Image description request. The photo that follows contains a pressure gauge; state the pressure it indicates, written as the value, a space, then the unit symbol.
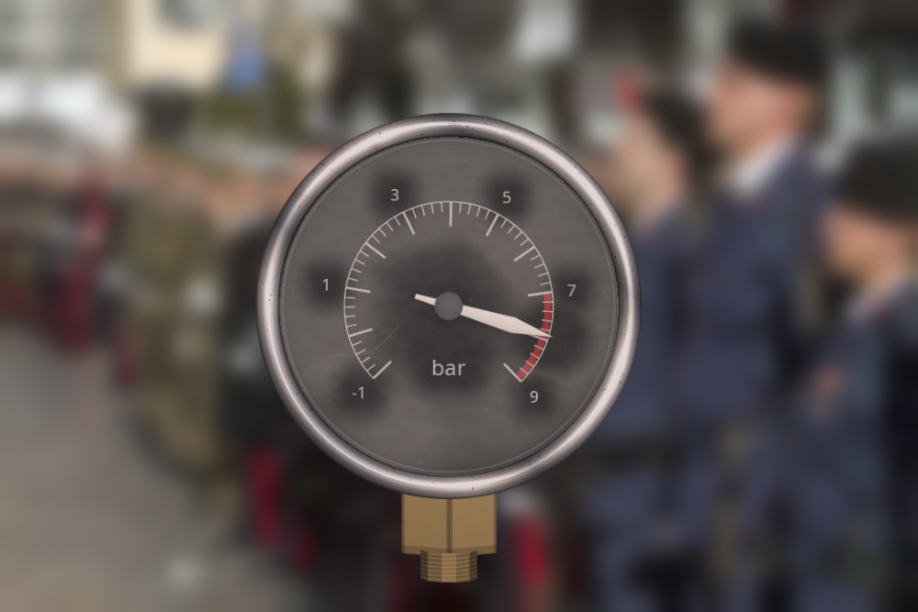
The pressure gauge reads 7.9 bar
